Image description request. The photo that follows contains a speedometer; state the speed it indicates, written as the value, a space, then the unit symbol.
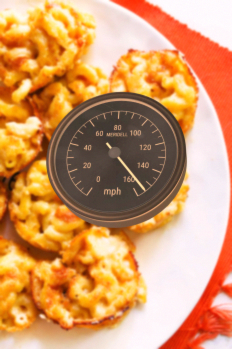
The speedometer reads 155 mph
